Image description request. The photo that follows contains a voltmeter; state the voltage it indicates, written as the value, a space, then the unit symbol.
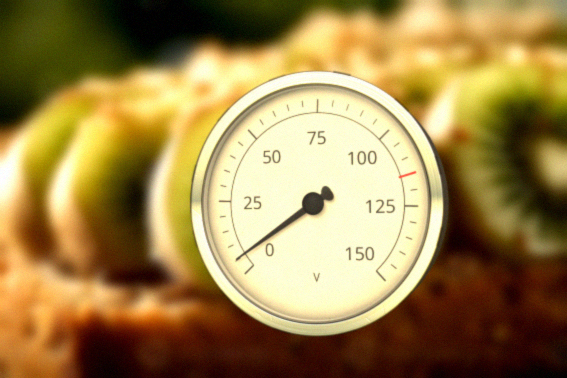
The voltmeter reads 5 V
